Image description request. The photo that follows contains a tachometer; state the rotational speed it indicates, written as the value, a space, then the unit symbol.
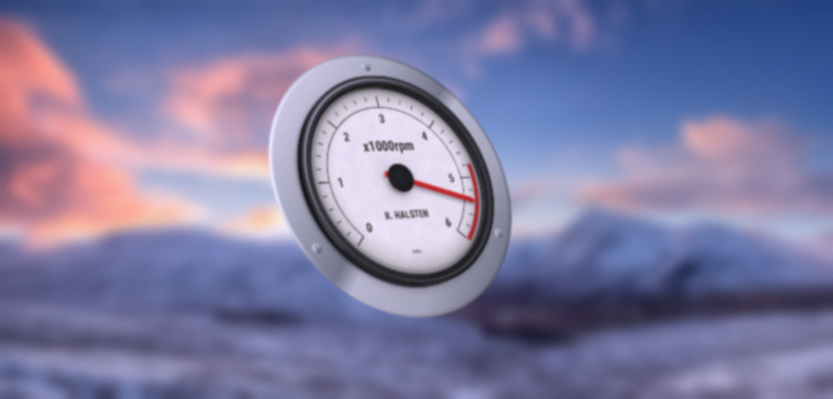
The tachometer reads 5400 rpm
